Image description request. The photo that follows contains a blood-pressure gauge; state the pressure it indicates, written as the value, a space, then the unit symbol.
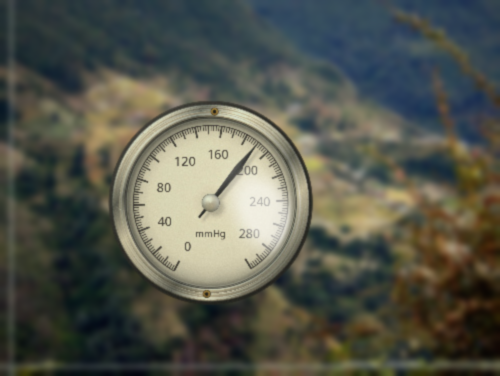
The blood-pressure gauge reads 190 mmHg
